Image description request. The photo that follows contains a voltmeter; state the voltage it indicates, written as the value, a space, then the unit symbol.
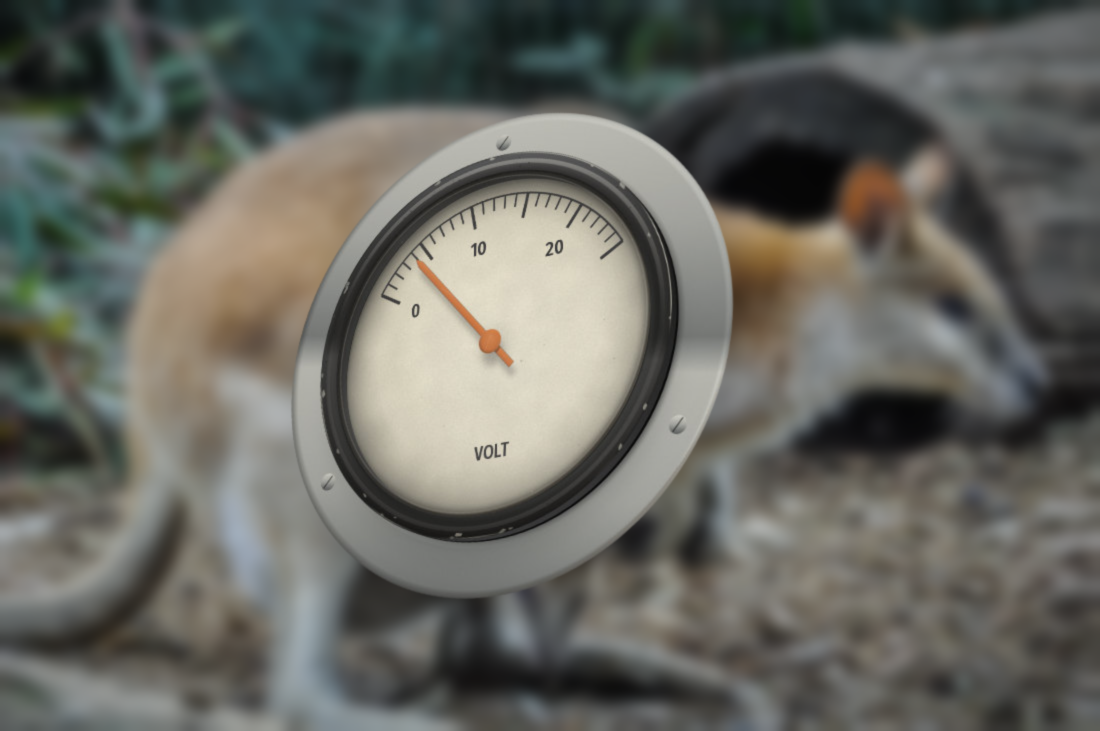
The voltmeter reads 4 V
